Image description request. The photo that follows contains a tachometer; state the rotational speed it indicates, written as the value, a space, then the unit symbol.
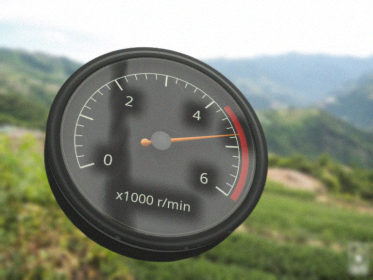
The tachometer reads 4800 rpm
